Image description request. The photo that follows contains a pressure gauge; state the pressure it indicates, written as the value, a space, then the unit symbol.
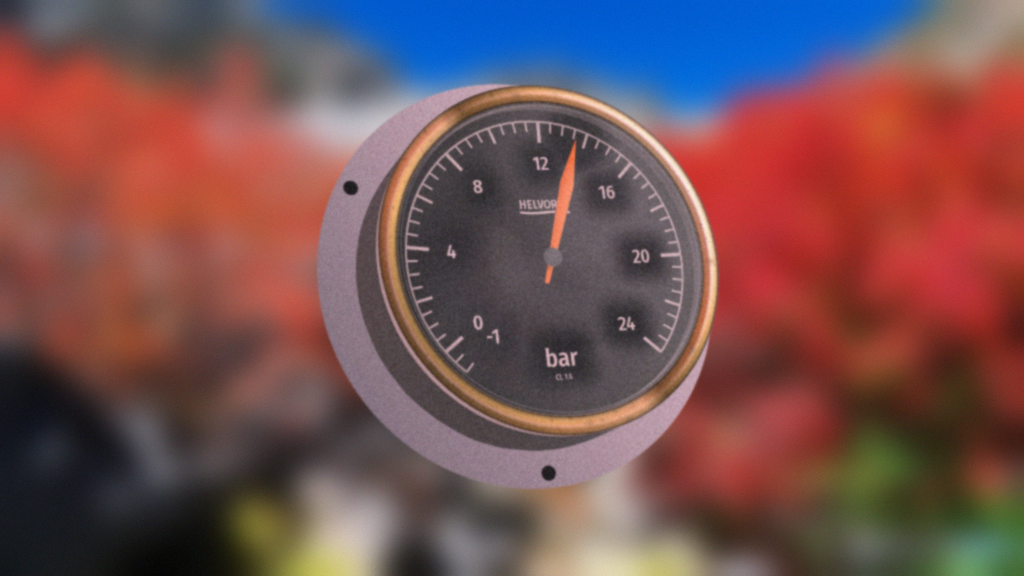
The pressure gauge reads 13.5 bar
